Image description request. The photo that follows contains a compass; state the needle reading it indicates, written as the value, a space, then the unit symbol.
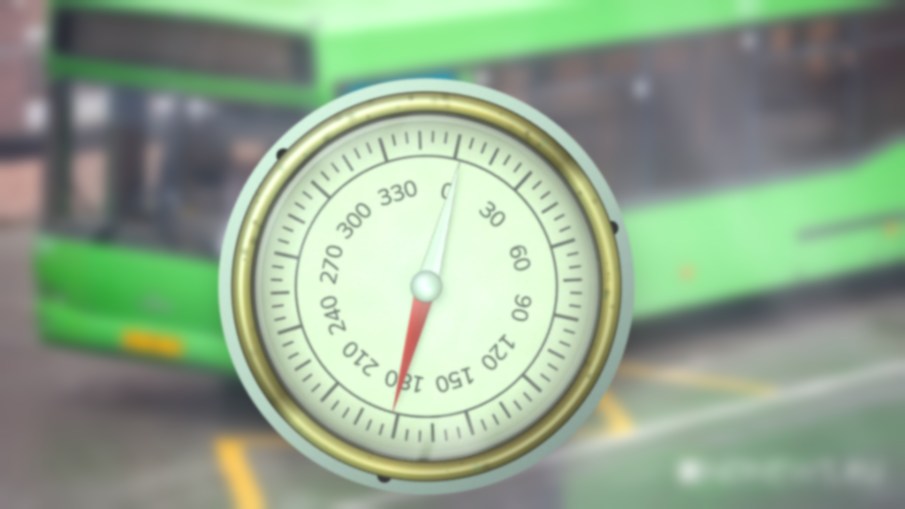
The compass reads 182.5 °
